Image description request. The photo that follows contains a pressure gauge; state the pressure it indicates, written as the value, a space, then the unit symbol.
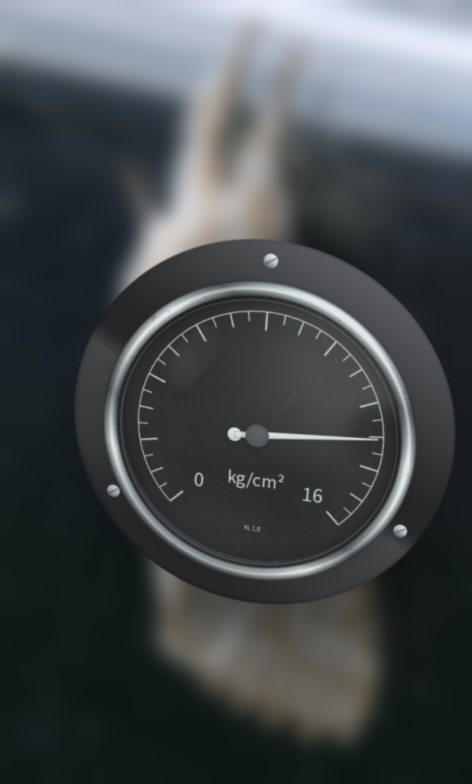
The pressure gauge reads 13 kg/cm²
